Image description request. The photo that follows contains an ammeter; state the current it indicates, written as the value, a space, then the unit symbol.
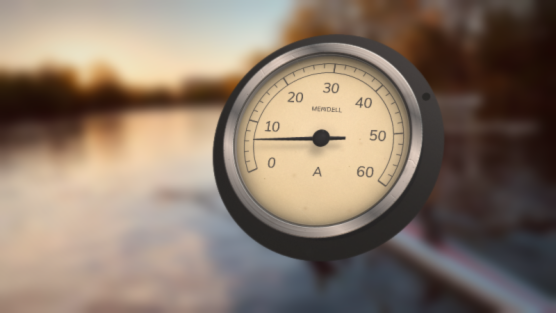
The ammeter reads 6 A
